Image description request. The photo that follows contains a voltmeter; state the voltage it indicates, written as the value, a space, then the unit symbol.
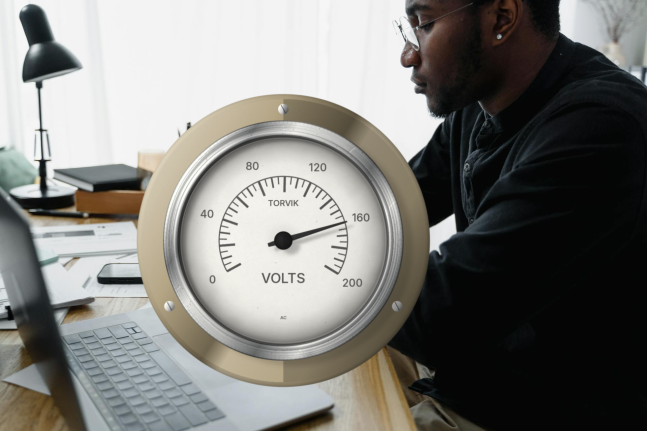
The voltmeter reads 160 V
